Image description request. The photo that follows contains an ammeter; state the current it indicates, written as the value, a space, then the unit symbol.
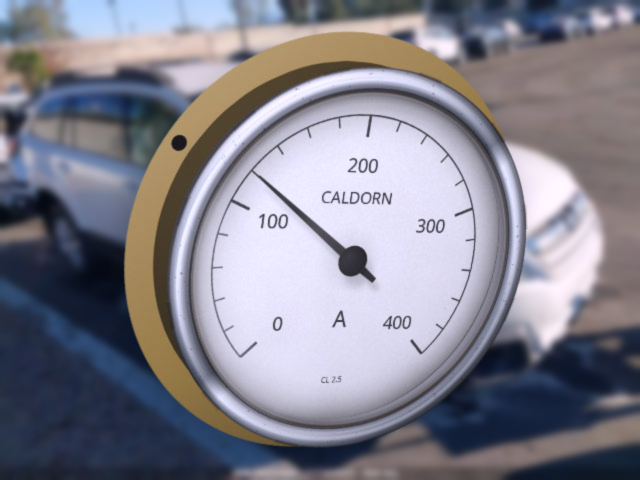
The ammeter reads 120 A
